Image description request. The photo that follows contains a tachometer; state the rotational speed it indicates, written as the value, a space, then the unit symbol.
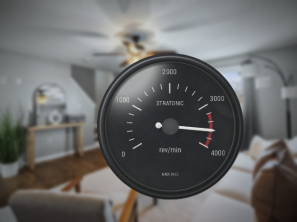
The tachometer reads 3600 rpm
